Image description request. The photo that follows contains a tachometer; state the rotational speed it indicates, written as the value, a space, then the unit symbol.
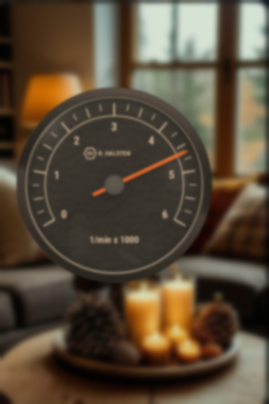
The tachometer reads 4625 rpm
